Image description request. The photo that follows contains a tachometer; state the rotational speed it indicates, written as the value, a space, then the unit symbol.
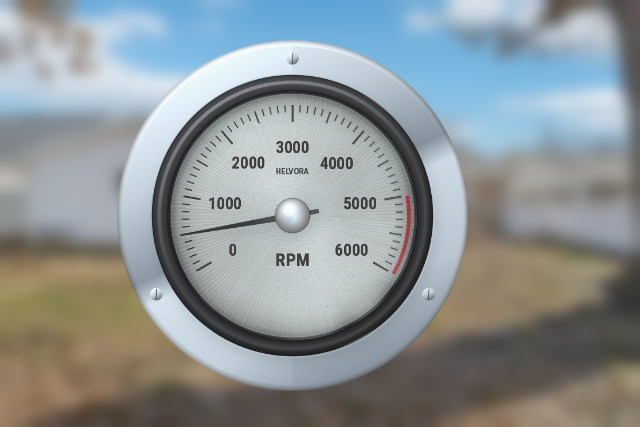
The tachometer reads 500 rpm
